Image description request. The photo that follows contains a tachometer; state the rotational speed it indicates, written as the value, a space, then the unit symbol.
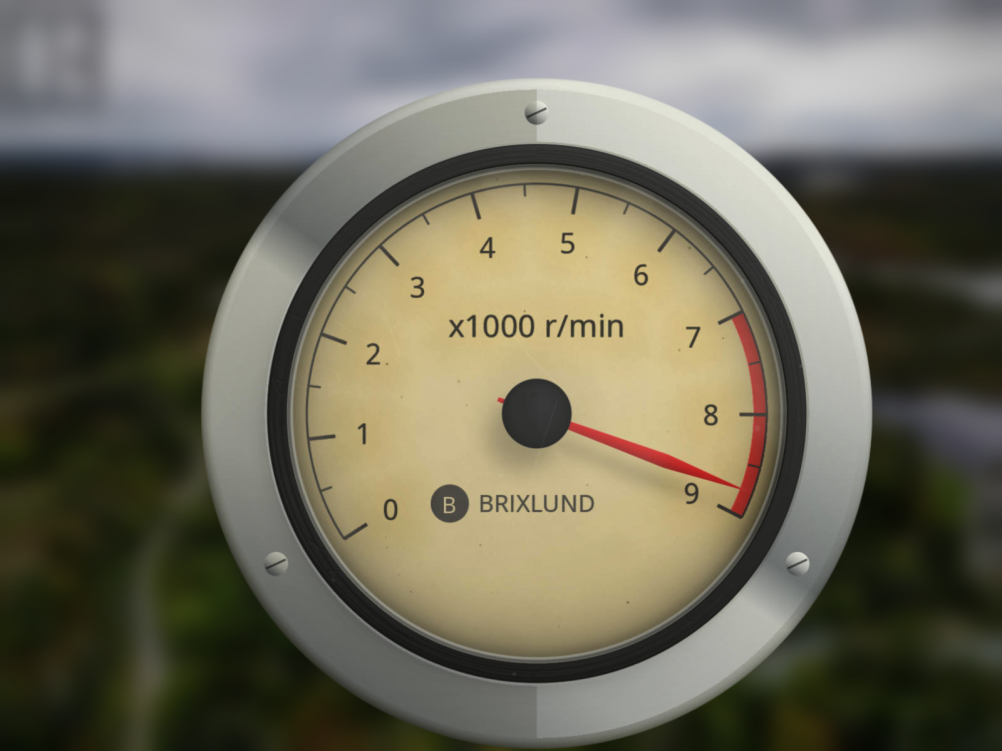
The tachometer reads 8750 rpm
